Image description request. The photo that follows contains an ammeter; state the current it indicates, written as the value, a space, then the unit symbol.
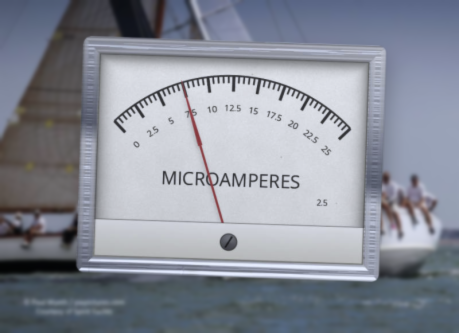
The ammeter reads 7.5 µA
